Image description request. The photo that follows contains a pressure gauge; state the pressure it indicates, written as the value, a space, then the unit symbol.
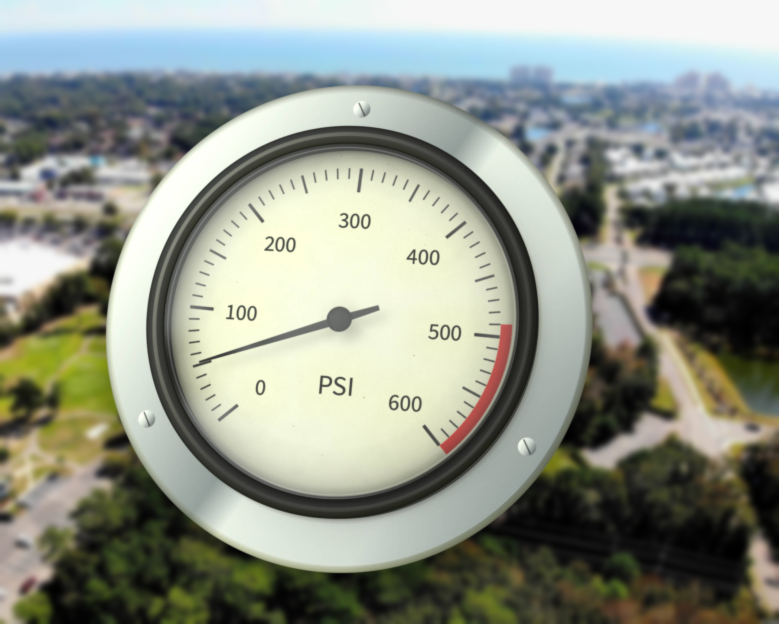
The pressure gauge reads 50 psi
